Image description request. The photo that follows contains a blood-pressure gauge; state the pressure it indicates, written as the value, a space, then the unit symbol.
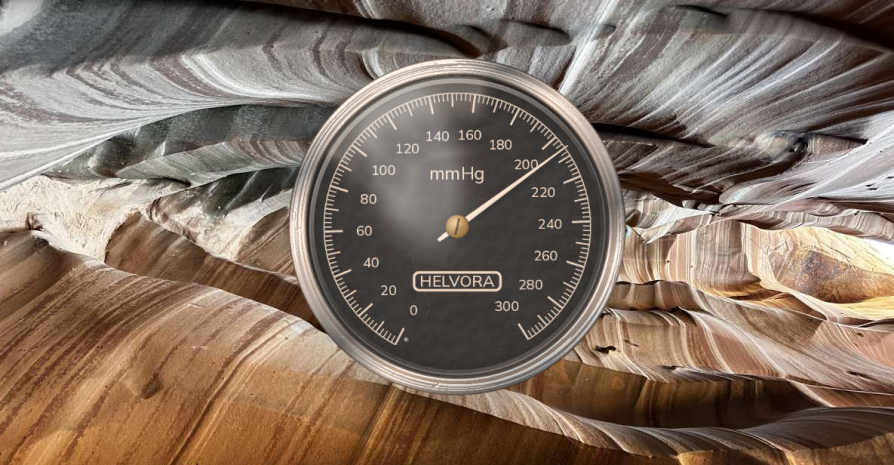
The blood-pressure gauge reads 206 mmHg
